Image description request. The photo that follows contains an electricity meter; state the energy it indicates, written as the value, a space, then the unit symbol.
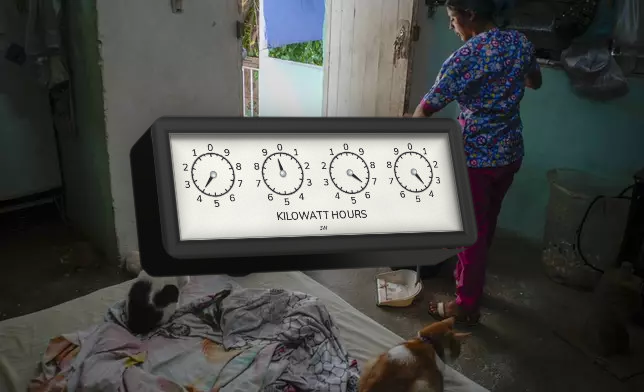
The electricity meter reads 3964 kWh
